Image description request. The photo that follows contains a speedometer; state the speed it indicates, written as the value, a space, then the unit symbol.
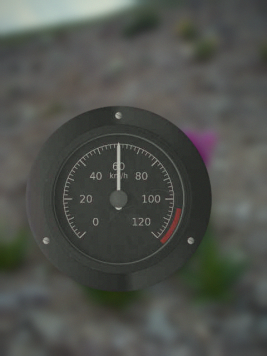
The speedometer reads 60 km/h
